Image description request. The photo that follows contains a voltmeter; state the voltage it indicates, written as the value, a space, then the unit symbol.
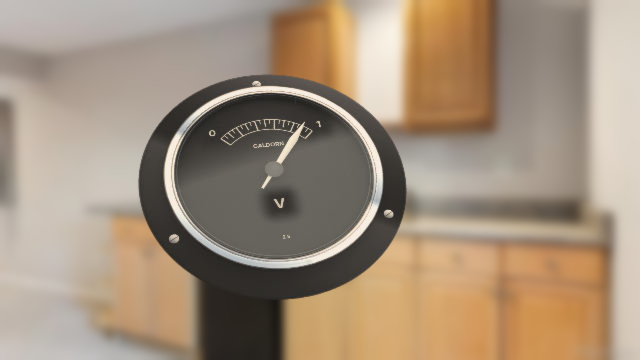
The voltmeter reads 0.9 V
